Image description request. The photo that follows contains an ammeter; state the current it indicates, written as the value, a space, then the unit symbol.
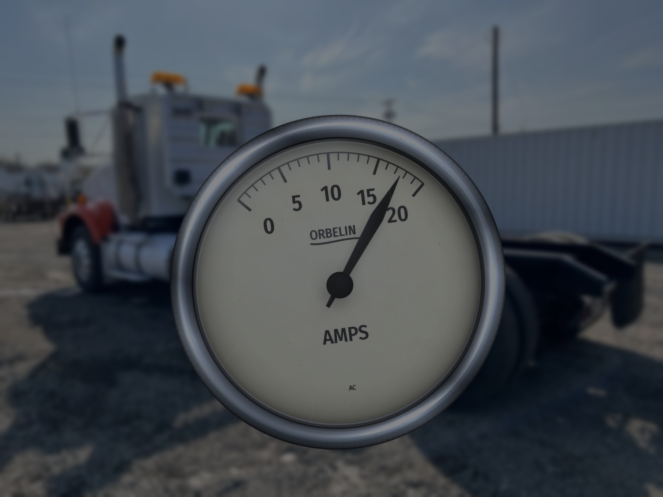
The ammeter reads 17.5 A
